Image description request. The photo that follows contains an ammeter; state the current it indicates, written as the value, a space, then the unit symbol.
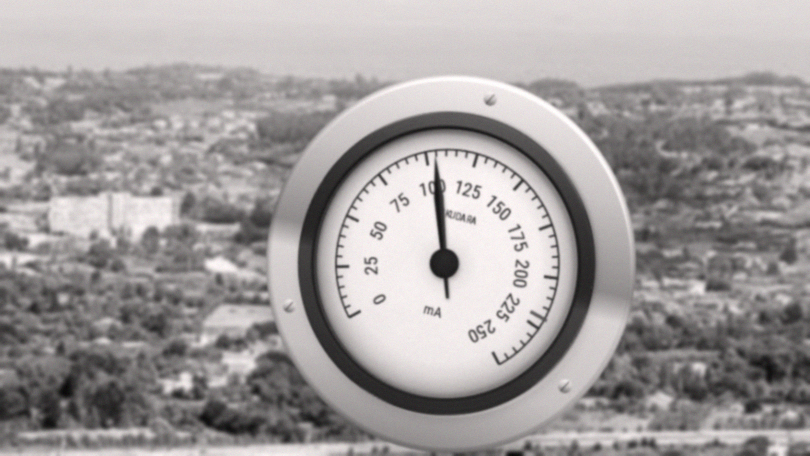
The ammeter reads 105 mA
